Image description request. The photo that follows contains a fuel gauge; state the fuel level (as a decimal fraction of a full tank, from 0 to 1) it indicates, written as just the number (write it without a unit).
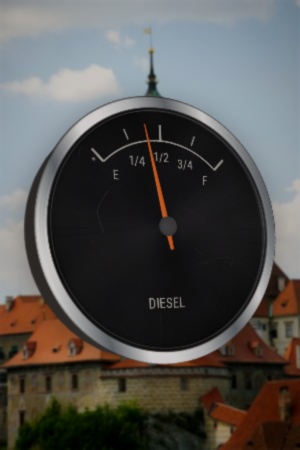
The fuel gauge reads 0.375
